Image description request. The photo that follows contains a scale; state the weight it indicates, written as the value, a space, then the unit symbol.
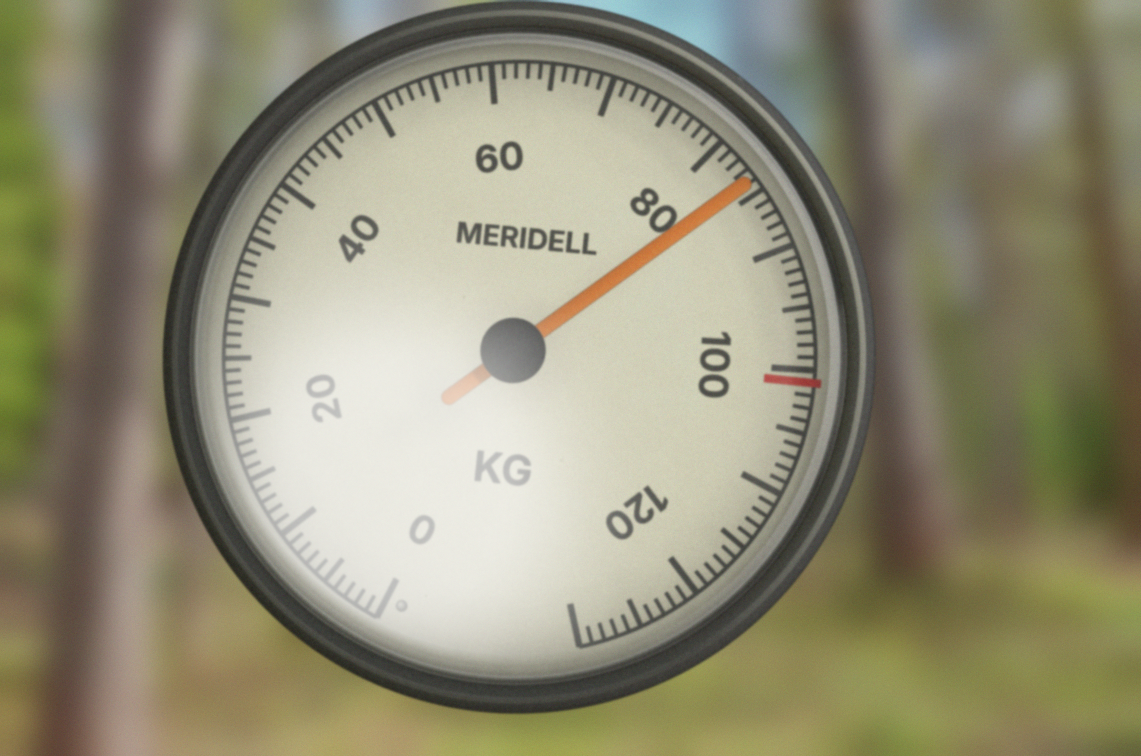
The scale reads 84 kg
